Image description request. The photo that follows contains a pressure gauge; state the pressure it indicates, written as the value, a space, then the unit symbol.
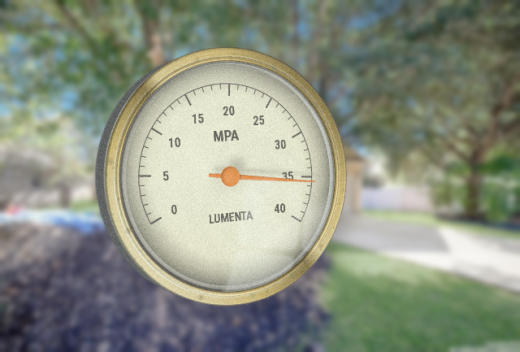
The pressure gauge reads 35.5 MPa
